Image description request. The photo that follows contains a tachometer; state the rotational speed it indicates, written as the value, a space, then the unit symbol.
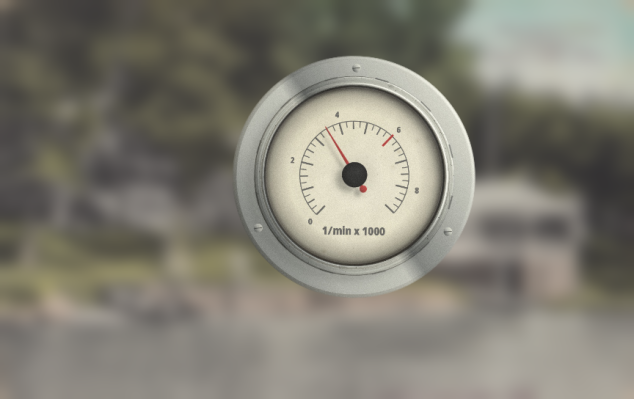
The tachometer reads 3500 rpm
